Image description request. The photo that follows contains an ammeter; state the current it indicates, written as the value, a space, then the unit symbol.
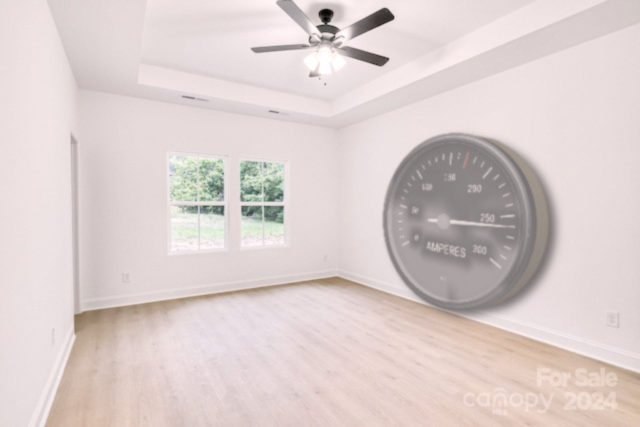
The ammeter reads 260 A
